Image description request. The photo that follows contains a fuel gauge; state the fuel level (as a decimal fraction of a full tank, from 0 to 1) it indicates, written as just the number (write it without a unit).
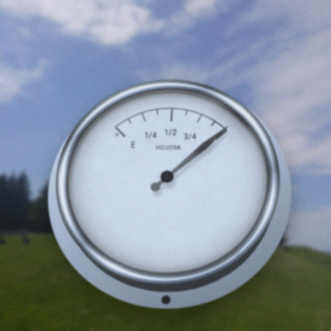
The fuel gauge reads 1
